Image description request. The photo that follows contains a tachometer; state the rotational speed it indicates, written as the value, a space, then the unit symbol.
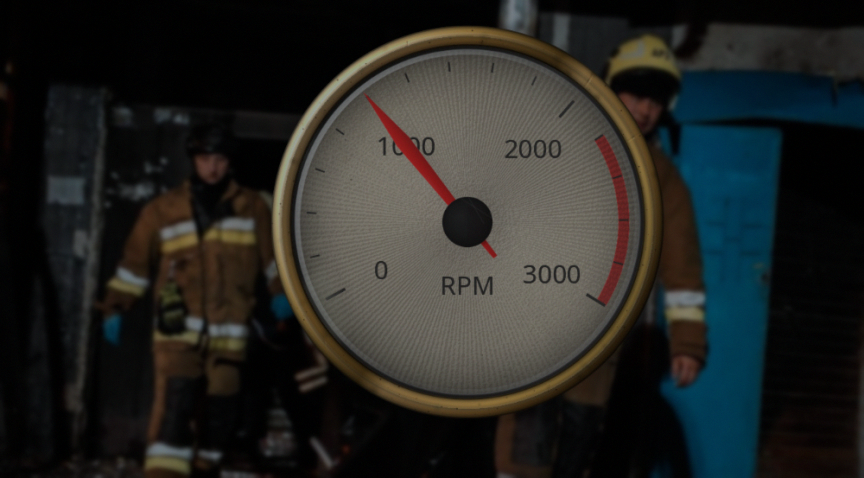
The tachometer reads 1000 rpm
